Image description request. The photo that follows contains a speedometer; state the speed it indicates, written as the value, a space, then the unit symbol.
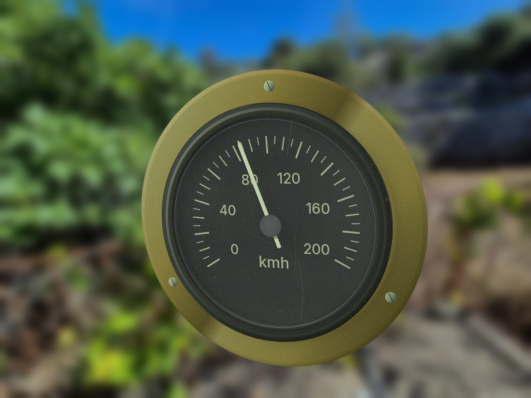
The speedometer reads 85 km/h
